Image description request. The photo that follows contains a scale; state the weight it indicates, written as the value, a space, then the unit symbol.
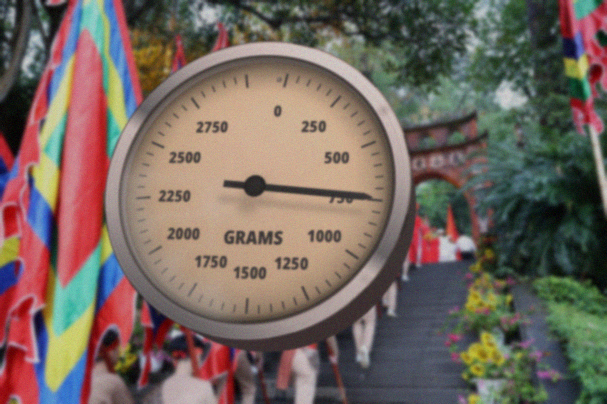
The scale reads 750 g
